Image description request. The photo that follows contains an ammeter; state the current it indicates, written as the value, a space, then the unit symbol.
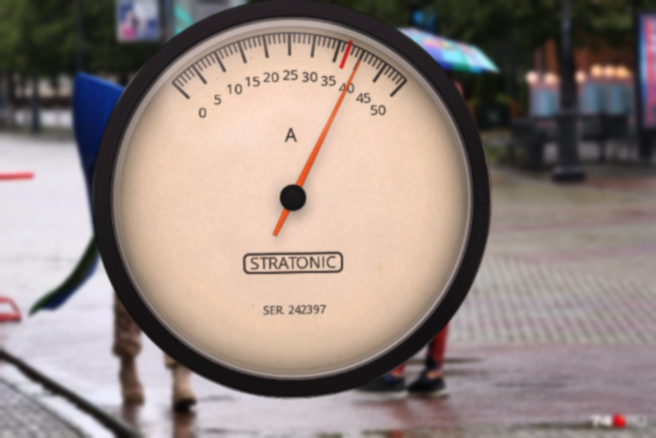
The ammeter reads 40 A
